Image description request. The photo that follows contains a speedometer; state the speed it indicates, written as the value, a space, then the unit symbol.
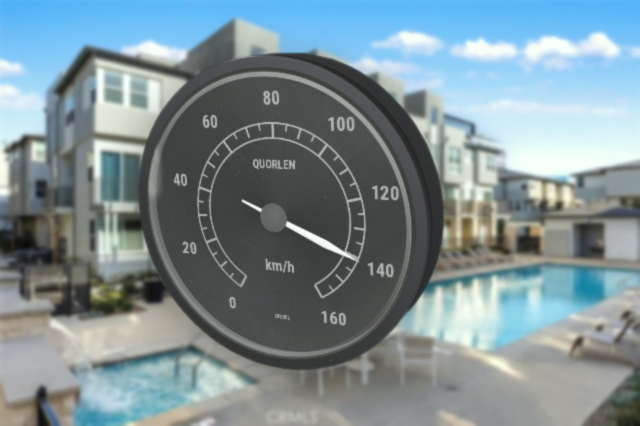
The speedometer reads 140 km/h
